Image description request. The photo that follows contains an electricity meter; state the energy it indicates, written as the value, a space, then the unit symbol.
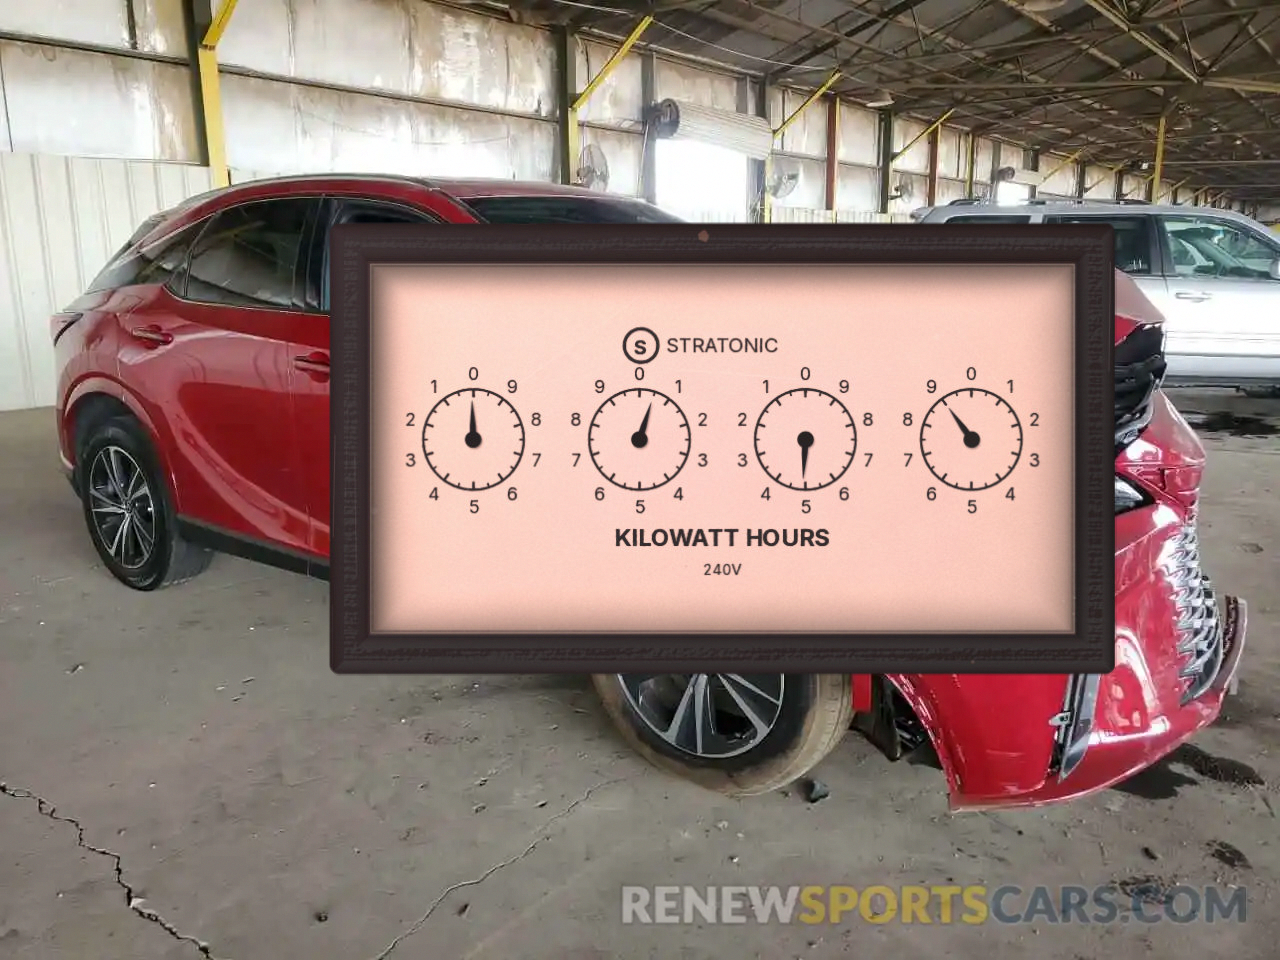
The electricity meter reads 49 kWh
